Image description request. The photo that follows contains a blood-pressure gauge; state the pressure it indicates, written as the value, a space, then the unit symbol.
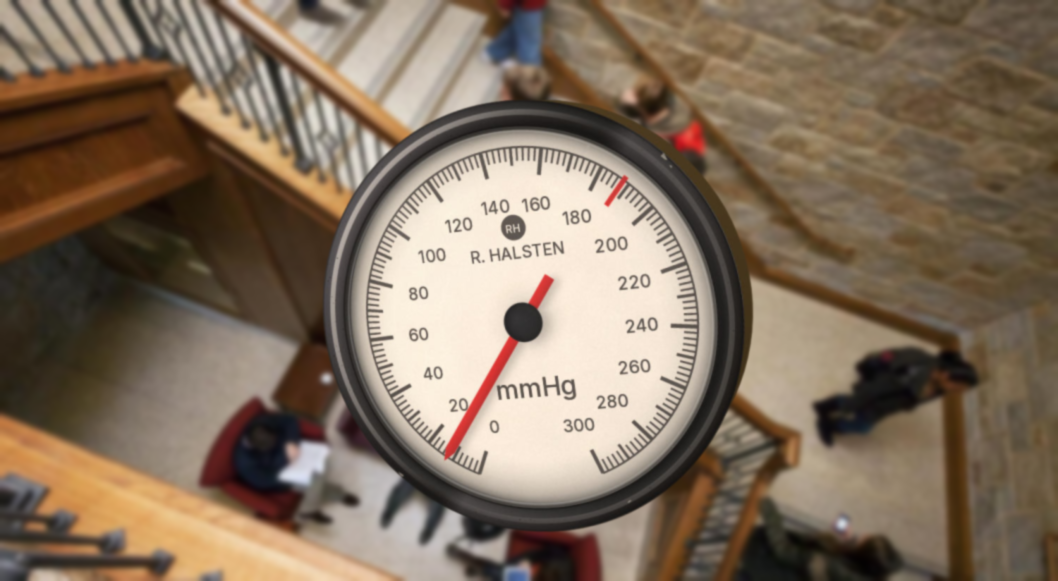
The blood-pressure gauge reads 12 mmHg
